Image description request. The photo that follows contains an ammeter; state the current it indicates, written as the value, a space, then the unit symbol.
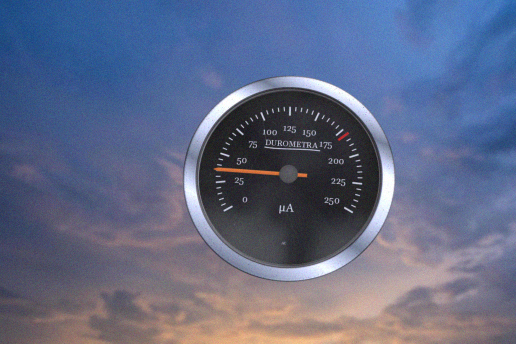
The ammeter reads 35 µA
